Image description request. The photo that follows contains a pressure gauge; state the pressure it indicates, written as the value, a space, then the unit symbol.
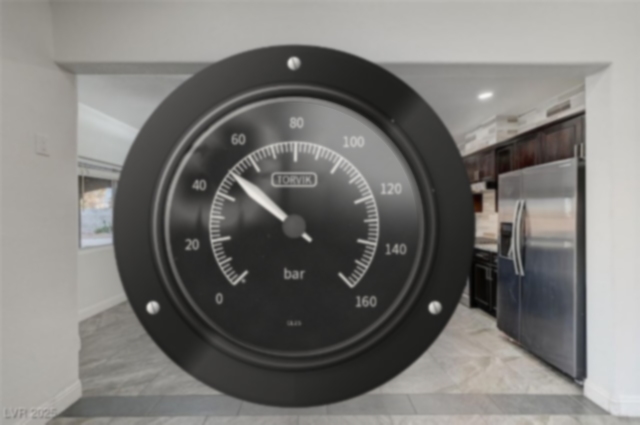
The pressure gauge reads 50 bar
